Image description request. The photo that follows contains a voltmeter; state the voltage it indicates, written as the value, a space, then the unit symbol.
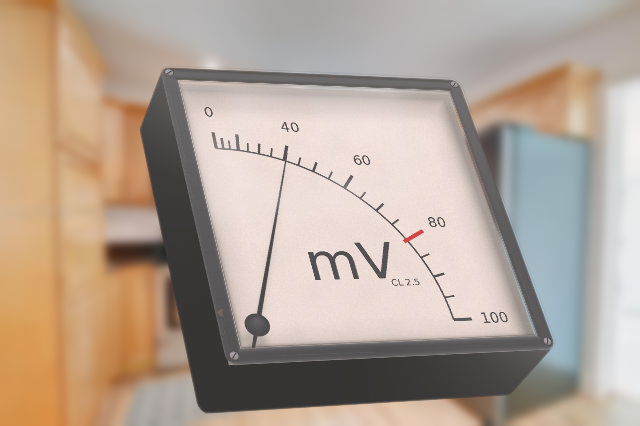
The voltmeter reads 40 mV
